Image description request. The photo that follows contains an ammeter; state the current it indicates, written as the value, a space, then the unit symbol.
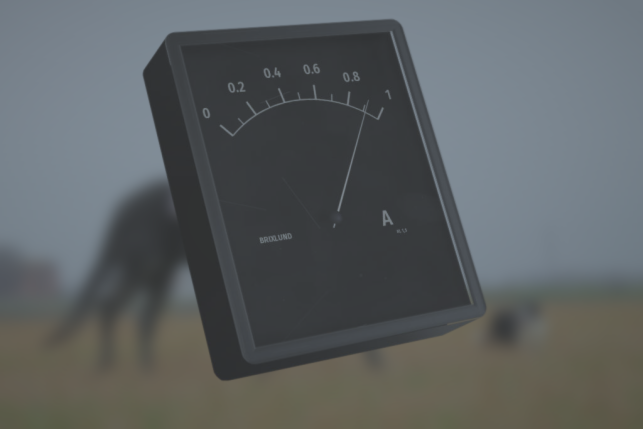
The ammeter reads 0.9 A
